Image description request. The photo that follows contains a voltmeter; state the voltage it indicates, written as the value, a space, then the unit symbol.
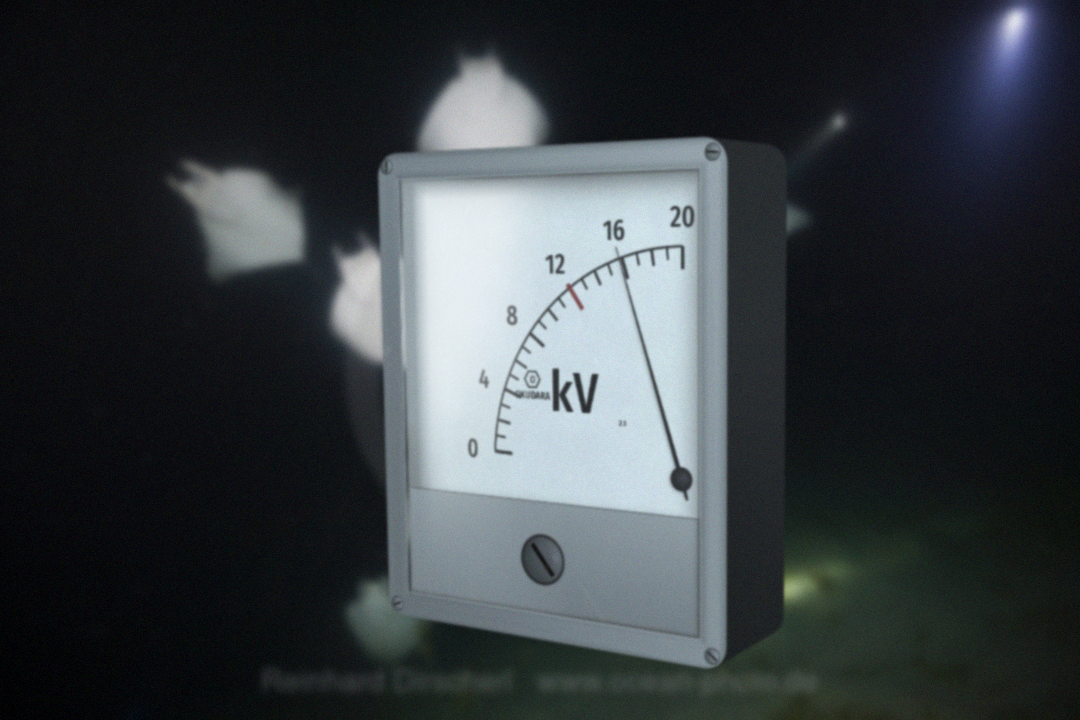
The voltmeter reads 16 kV
